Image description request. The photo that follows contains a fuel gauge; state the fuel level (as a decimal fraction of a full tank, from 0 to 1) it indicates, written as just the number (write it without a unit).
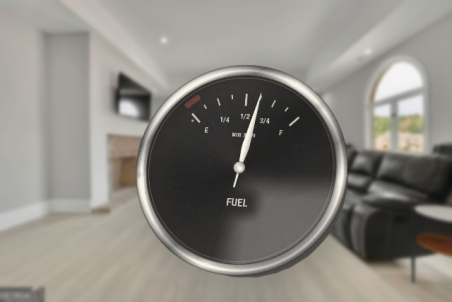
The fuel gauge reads 0.625
